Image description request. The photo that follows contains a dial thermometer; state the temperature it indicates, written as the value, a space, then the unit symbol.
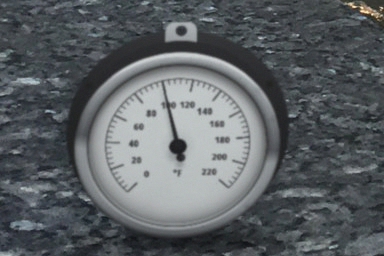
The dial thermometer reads 100 °F
